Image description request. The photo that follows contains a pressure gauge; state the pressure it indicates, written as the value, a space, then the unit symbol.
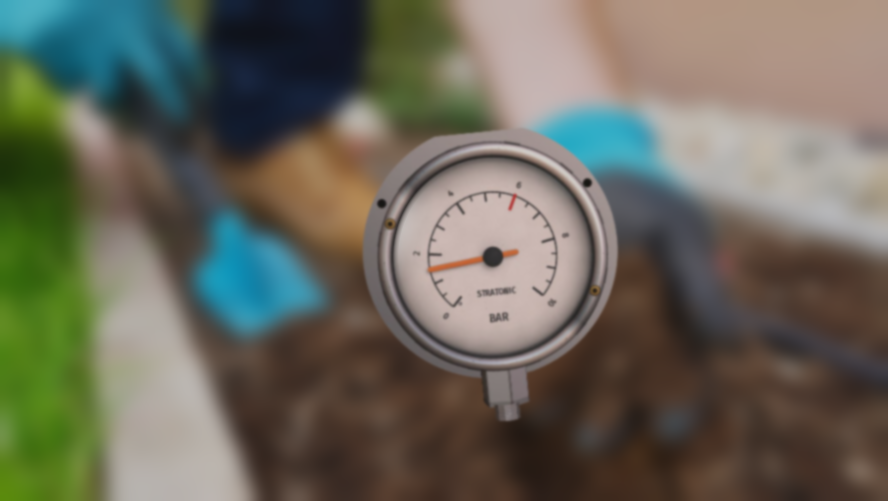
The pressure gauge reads 1.5 bar
